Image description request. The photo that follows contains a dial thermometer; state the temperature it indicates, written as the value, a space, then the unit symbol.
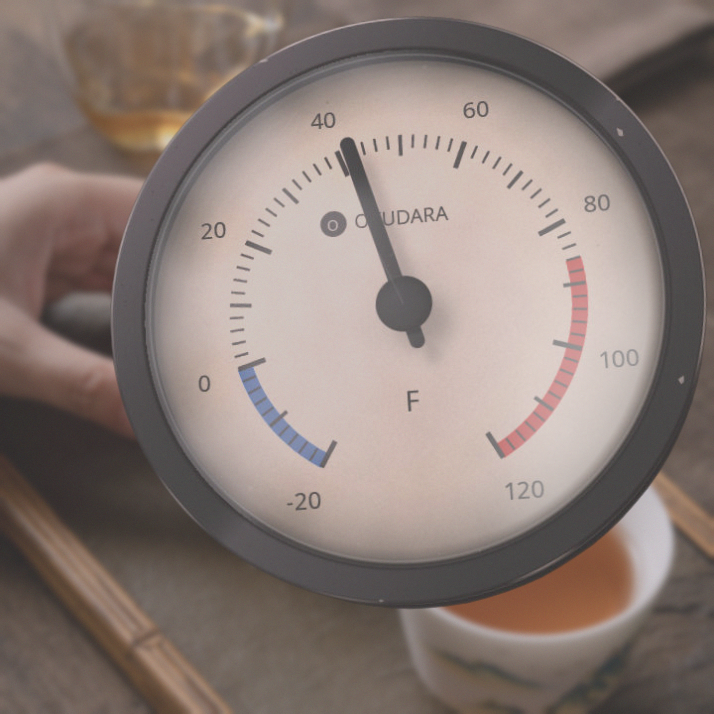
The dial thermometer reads 42 °F
